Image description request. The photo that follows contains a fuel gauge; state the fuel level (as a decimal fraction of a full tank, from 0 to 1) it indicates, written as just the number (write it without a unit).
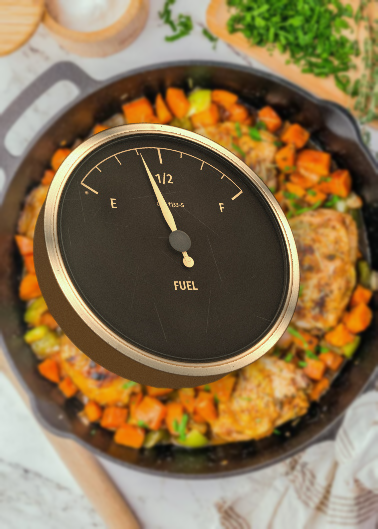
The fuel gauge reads 0.375
